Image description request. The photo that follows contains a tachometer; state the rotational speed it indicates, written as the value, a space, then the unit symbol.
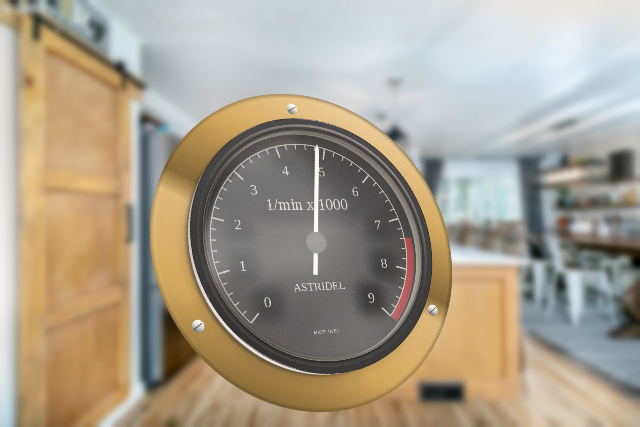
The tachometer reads 4800 rpm
